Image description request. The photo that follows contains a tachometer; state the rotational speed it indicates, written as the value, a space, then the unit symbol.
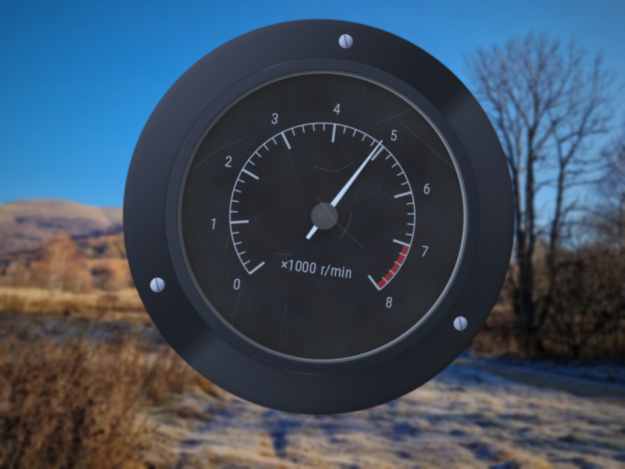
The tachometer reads 4900 rpm
